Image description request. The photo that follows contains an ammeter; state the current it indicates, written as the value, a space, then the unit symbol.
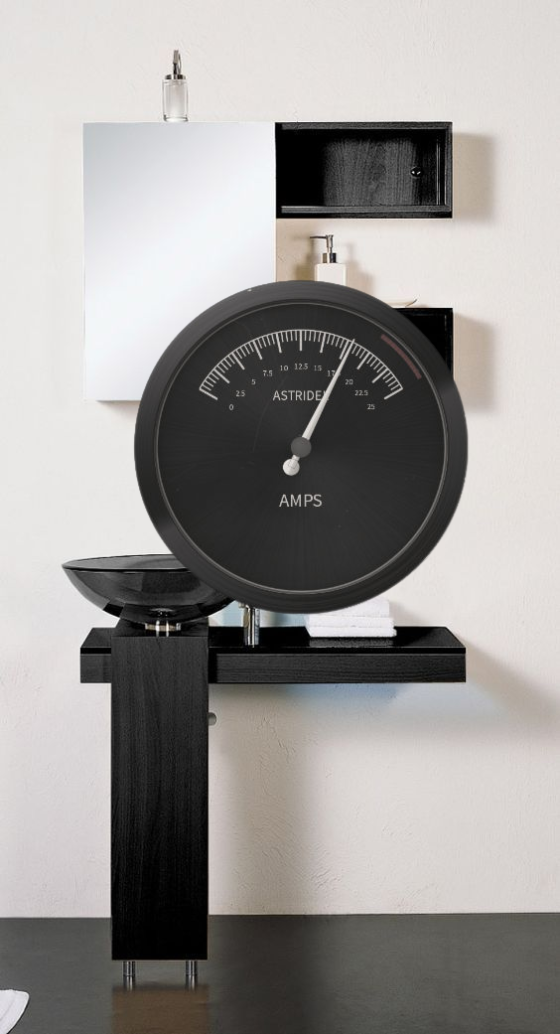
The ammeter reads 18 A
